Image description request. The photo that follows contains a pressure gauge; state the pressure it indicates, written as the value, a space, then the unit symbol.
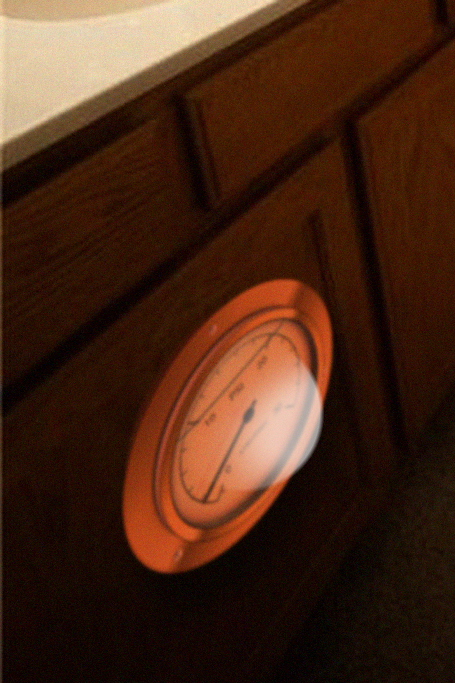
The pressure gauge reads 2 psi
